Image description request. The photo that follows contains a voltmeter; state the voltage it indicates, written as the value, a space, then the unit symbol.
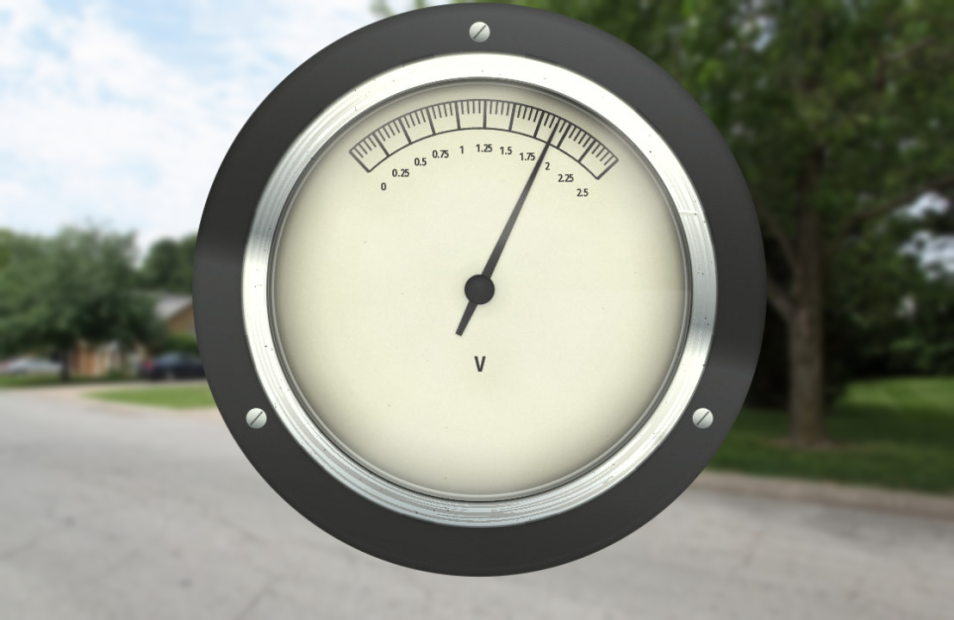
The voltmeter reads 1.9 V
